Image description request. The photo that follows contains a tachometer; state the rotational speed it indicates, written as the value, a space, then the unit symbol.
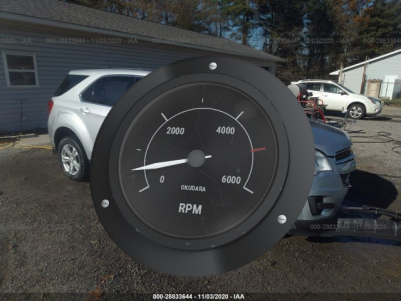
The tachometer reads 500 rpm
